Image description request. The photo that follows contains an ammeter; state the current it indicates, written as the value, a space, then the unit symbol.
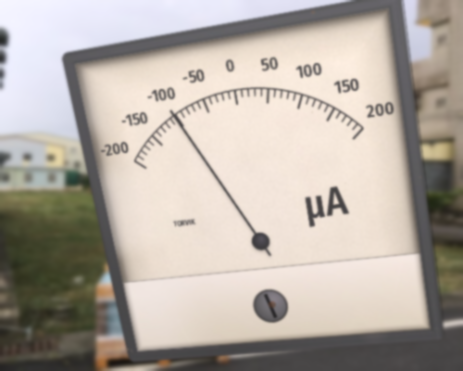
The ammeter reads -100 µA
